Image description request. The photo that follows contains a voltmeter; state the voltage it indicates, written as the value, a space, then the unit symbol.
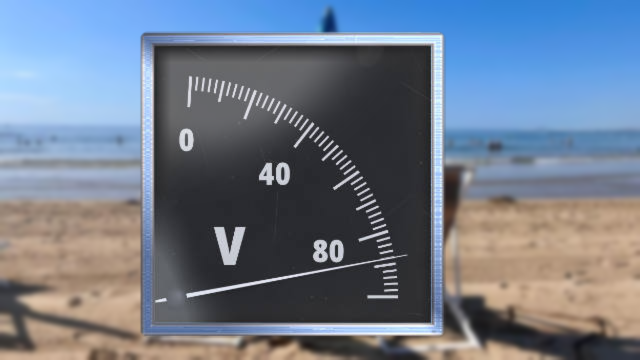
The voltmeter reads 88 V
